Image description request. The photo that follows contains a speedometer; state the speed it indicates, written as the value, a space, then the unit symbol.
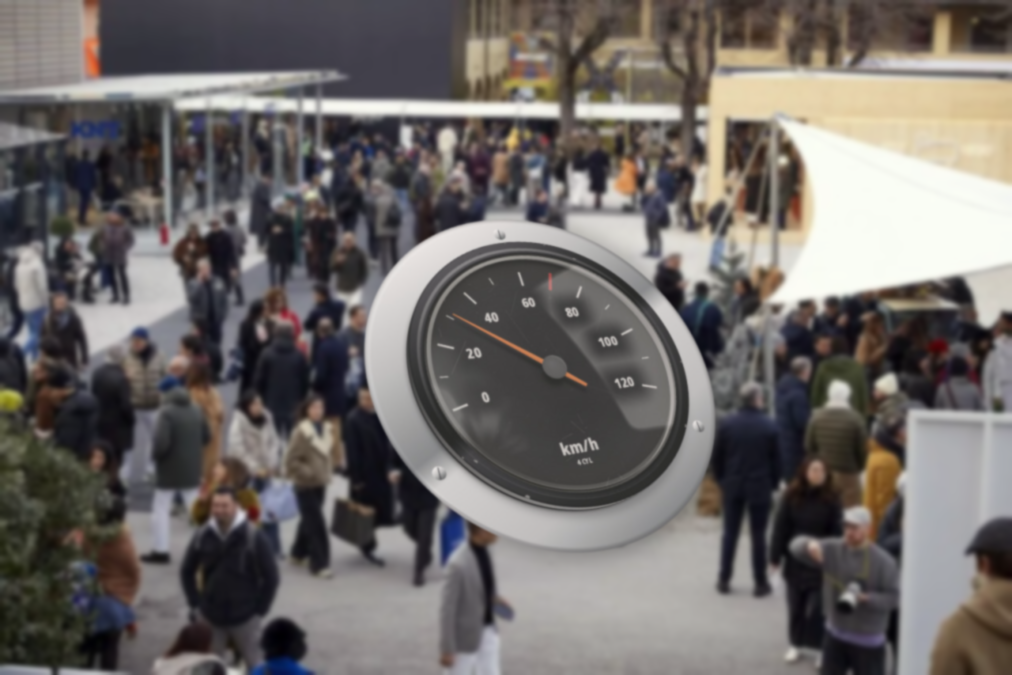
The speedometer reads 30 km/h
